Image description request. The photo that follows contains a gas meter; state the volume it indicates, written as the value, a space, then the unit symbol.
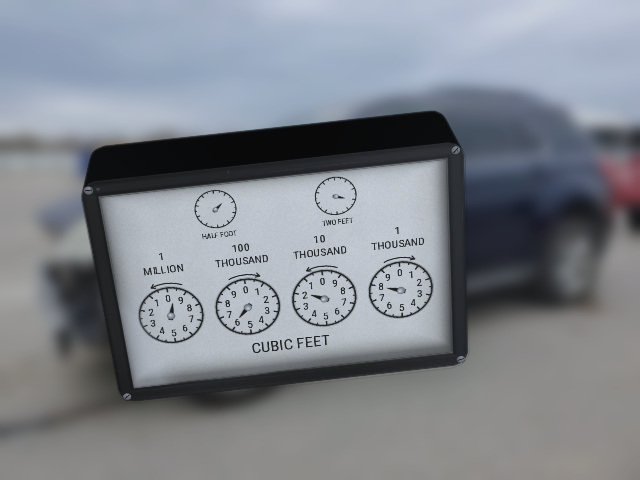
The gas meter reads 961800 ft³
